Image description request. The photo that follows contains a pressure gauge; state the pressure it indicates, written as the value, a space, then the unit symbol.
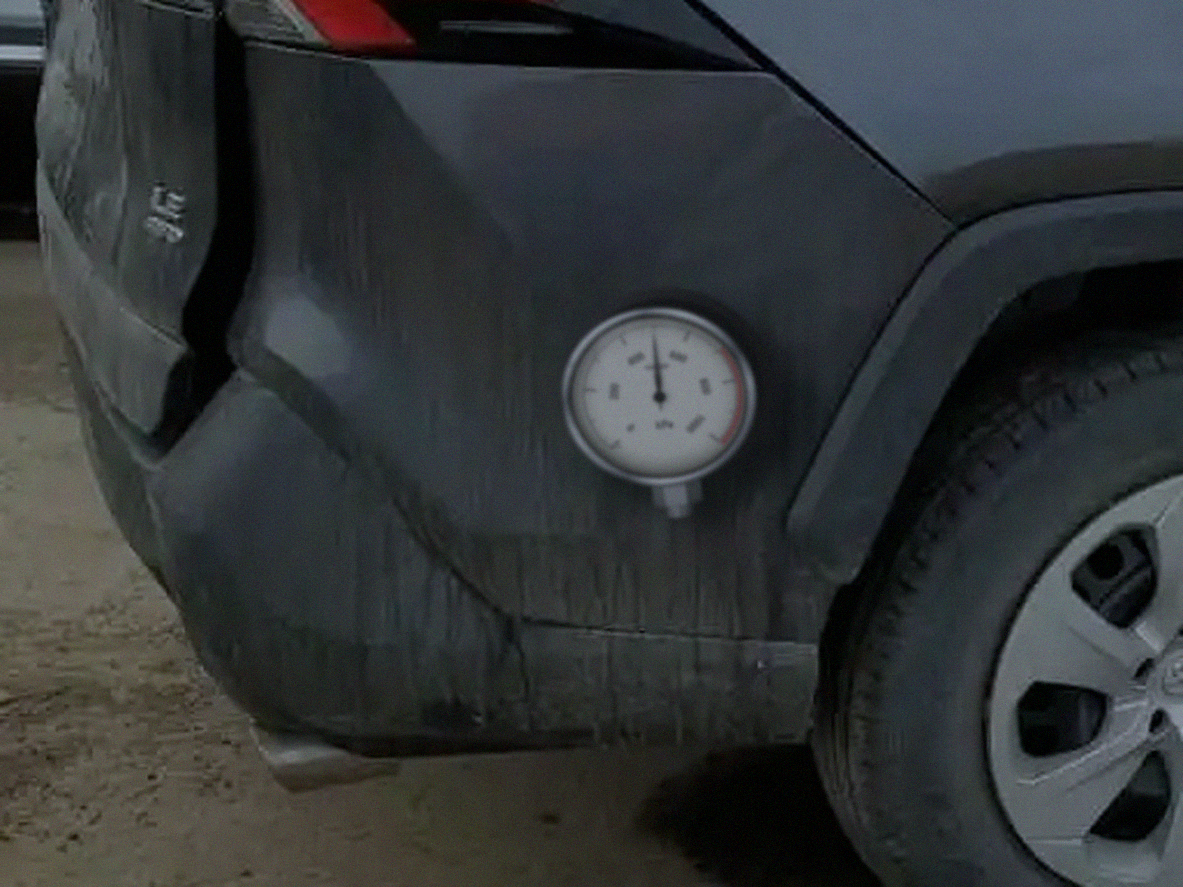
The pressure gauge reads 500 kPa
